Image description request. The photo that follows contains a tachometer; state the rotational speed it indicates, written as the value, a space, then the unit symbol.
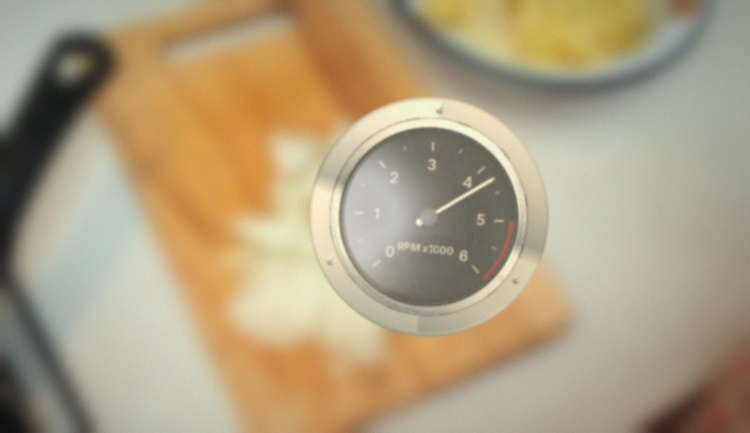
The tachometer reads 4250 rpm
